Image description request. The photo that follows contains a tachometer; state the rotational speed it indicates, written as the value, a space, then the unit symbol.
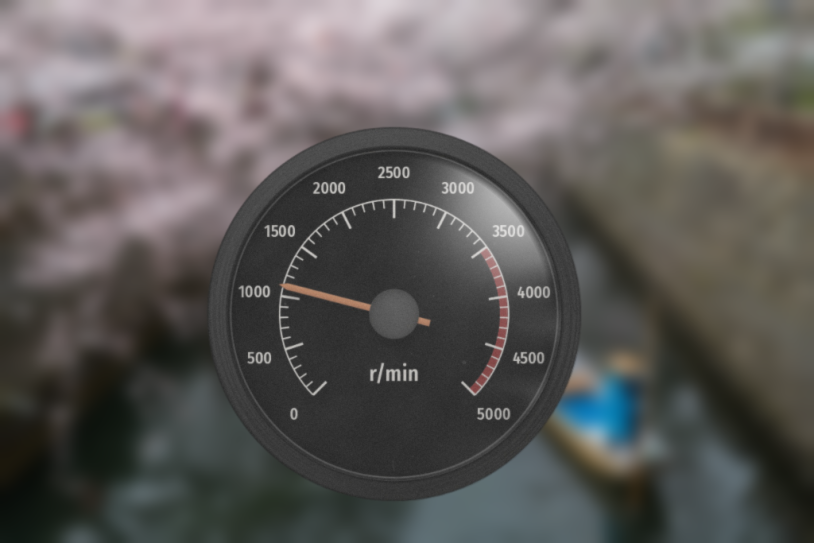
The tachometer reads 1100 rpm
